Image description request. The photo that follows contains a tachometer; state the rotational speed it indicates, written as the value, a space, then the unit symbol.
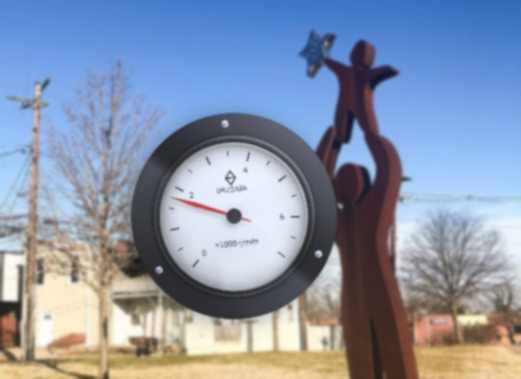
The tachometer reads 1750 rpm
